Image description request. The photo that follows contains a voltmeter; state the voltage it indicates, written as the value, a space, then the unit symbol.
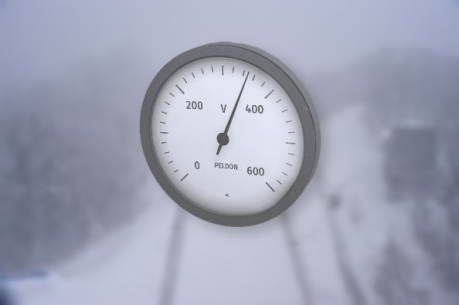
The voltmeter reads 350 V
